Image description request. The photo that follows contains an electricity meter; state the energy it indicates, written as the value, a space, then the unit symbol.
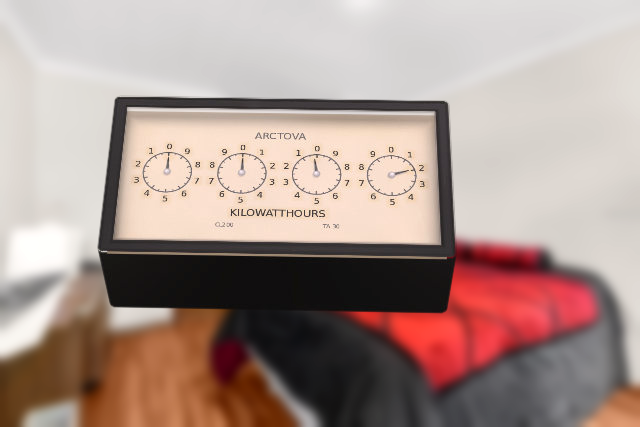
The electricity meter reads 2 kWh
